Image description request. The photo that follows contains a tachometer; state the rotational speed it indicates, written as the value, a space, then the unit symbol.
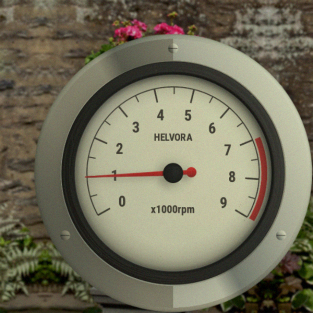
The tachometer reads 1000 rpm
